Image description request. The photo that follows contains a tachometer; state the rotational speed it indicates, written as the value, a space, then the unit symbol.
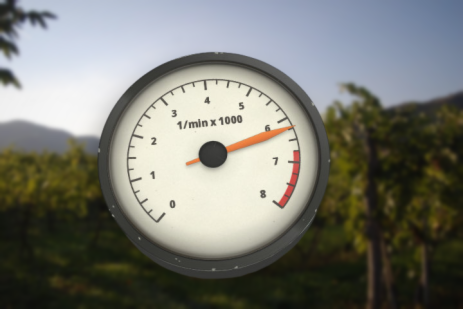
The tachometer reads 6250 rpm
